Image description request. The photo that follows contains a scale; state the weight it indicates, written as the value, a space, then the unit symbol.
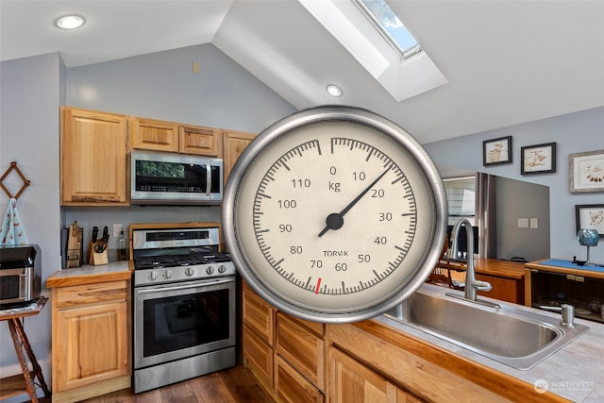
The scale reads 16 kg
